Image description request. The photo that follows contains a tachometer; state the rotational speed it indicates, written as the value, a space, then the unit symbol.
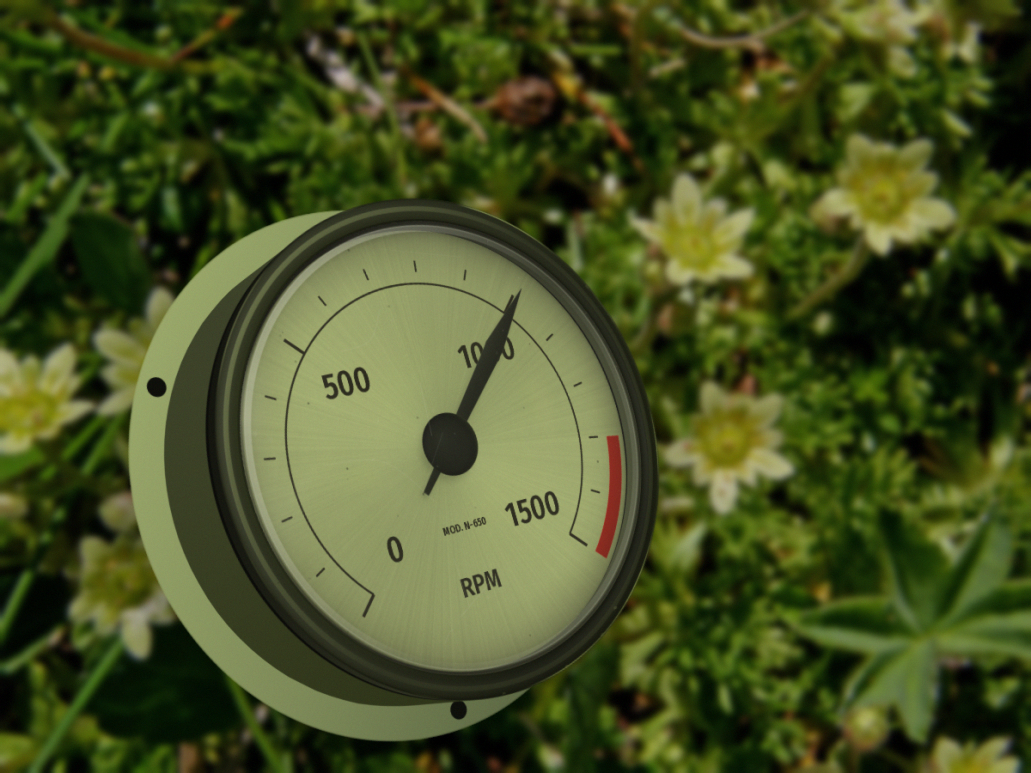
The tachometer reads 1000 rpm
